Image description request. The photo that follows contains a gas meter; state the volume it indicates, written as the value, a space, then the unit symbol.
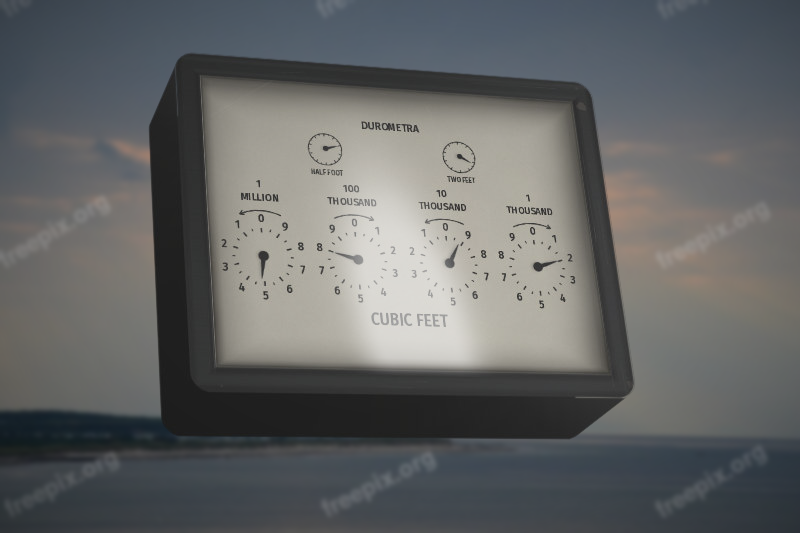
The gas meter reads 479200 ft³
